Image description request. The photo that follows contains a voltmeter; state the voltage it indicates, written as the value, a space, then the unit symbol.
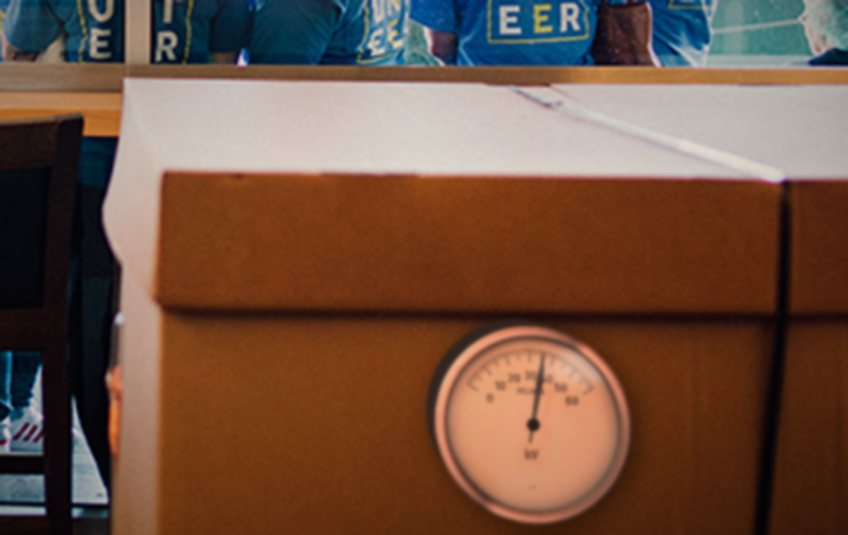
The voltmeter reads 35 kV
